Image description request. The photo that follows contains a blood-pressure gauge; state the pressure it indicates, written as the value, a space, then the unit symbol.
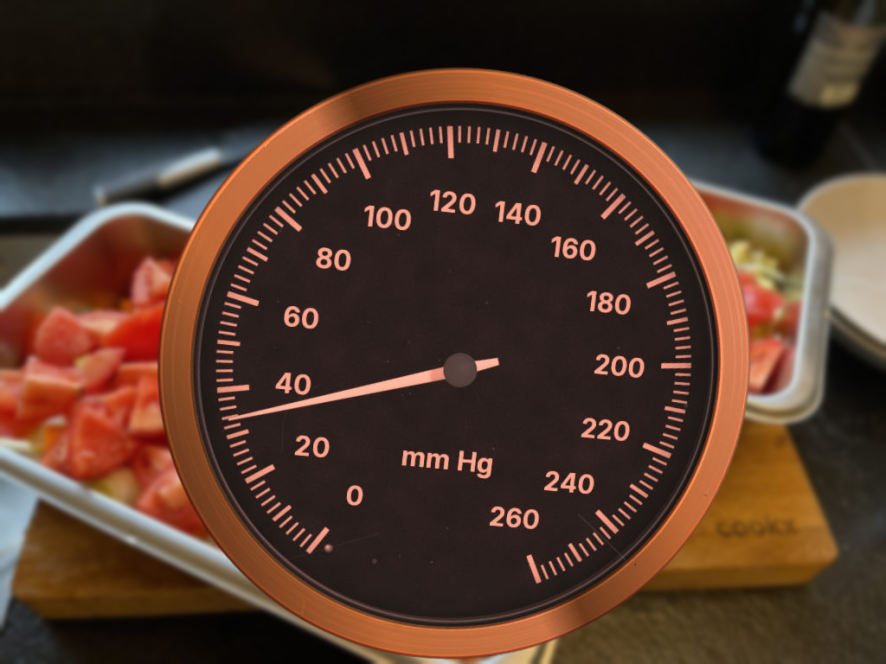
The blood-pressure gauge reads 34 mmHg
